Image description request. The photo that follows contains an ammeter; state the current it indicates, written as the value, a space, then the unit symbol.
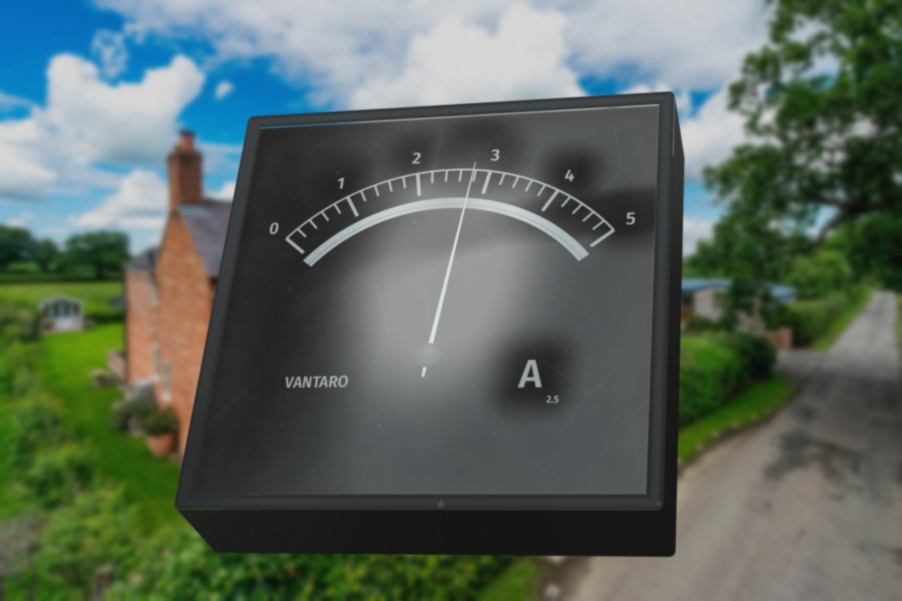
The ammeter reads 2.8 A
